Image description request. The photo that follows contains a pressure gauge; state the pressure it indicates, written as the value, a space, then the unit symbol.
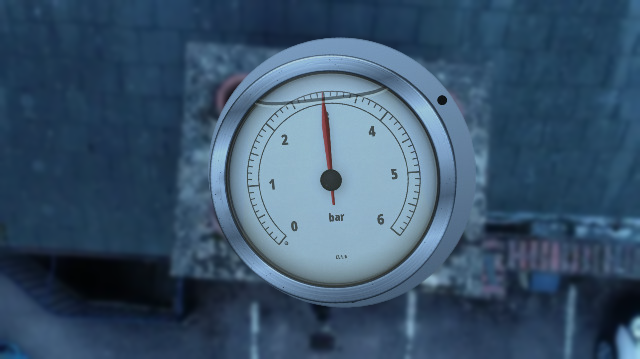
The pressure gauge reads 3 bar
